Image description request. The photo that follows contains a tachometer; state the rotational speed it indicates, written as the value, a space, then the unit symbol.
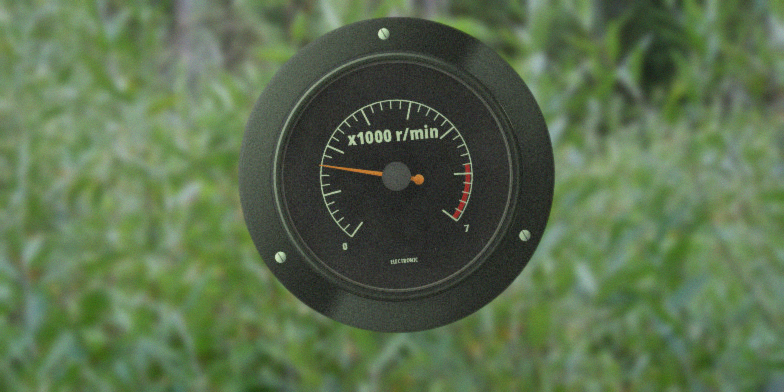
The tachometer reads 1600 rpm
